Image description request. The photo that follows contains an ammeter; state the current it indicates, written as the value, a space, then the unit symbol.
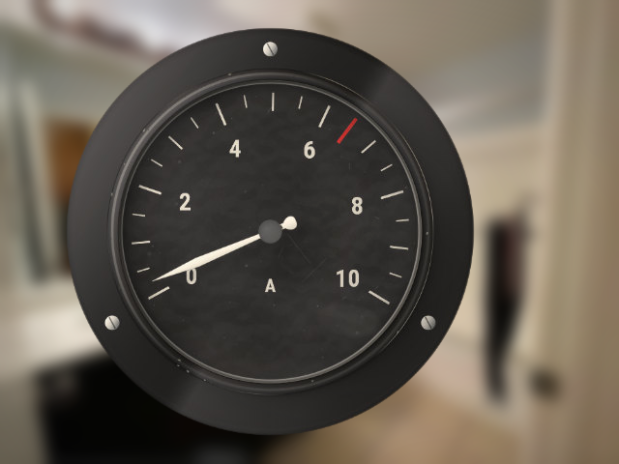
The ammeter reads 0.25 A
